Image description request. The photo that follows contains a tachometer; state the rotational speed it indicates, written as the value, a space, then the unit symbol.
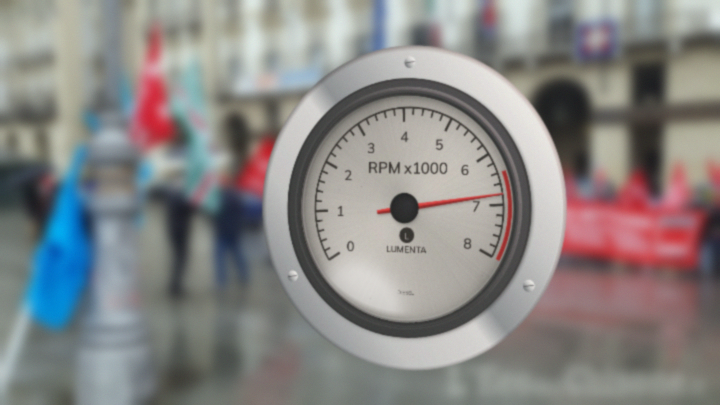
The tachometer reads 6800 rpm
